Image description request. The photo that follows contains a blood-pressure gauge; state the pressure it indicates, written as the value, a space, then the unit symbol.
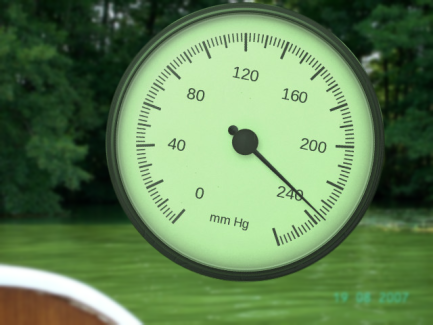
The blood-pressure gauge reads 236 mmHg
